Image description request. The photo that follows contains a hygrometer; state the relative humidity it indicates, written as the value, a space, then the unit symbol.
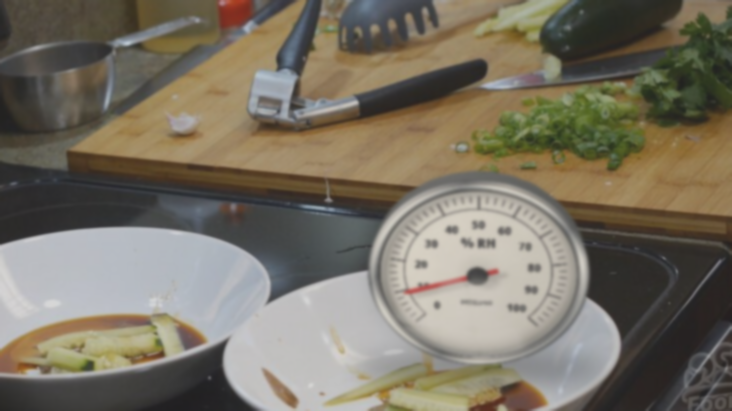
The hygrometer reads 10 %
